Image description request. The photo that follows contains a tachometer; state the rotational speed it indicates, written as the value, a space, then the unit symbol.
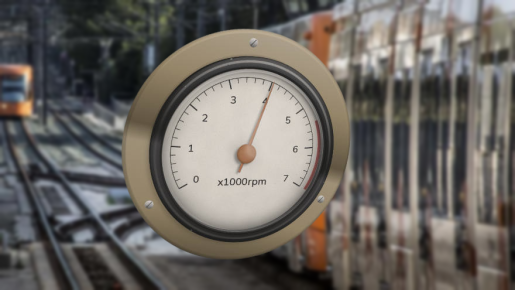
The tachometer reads 4000 rpm
